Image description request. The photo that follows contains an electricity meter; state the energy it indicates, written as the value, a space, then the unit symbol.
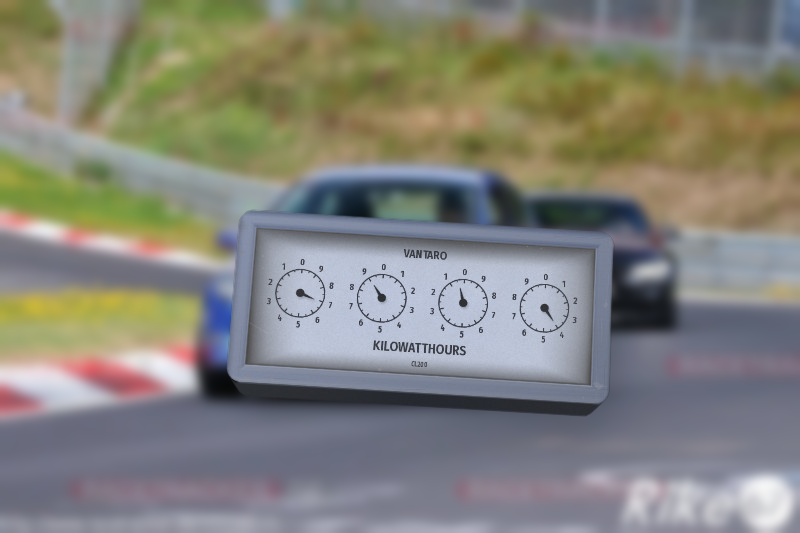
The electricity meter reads 6904 kWh
